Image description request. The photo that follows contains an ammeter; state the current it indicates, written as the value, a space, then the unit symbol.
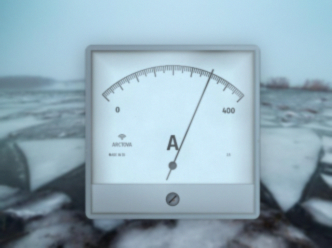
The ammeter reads 300 A
